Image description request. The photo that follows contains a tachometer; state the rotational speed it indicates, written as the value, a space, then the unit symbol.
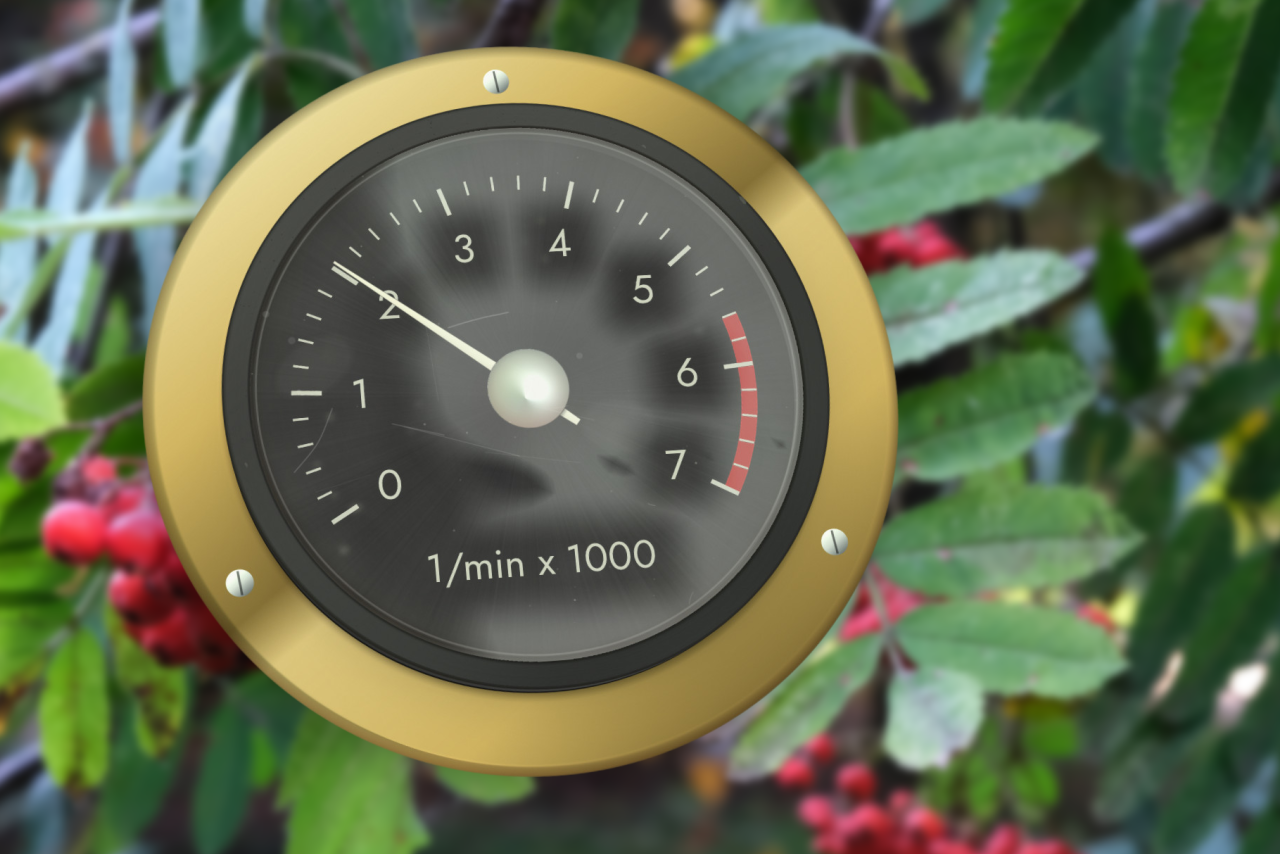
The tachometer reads 2000 rpm
